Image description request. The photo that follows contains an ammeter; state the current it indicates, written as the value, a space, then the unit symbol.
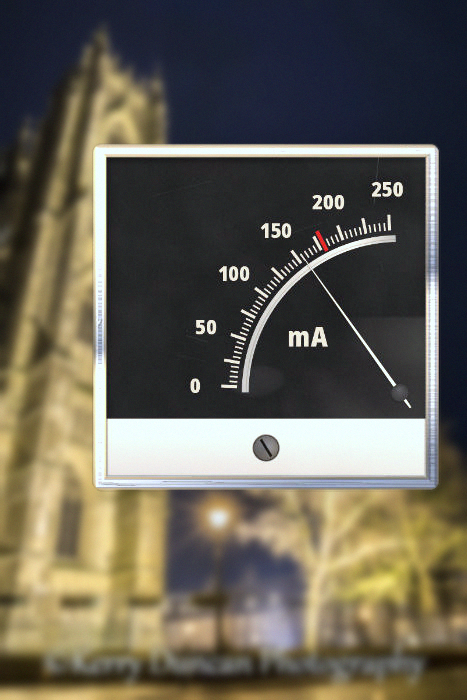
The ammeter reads 155 mA
